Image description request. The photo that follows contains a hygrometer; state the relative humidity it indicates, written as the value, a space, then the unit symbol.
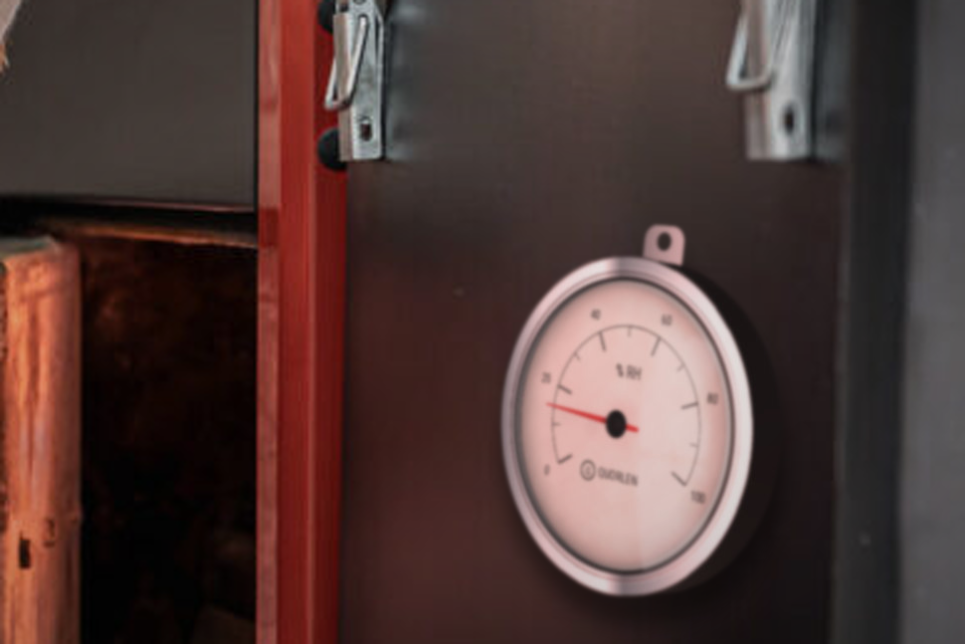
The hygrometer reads 15 %
